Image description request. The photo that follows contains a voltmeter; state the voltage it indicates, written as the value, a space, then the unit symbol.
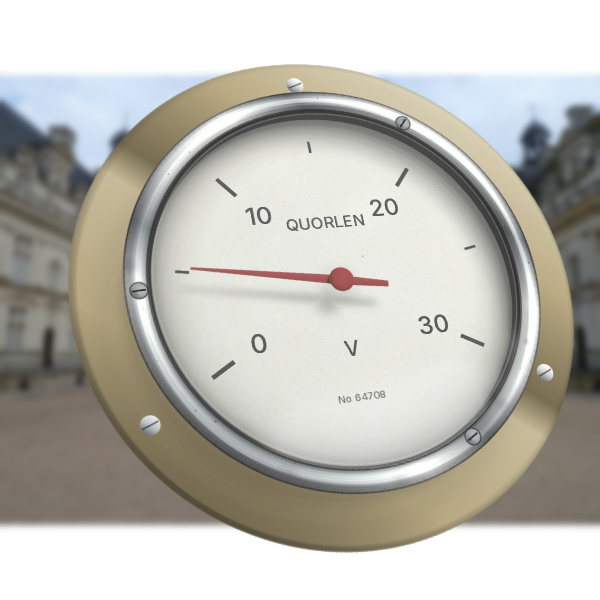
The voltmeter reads 5 V
